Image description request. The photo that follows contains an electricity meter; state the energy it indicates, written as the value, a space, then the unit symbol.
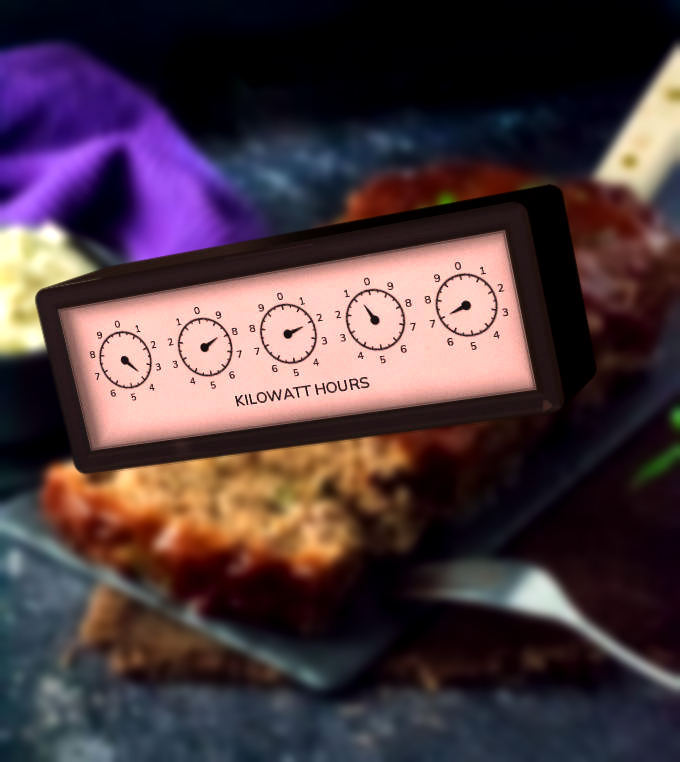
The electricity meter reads 38207 kWh
